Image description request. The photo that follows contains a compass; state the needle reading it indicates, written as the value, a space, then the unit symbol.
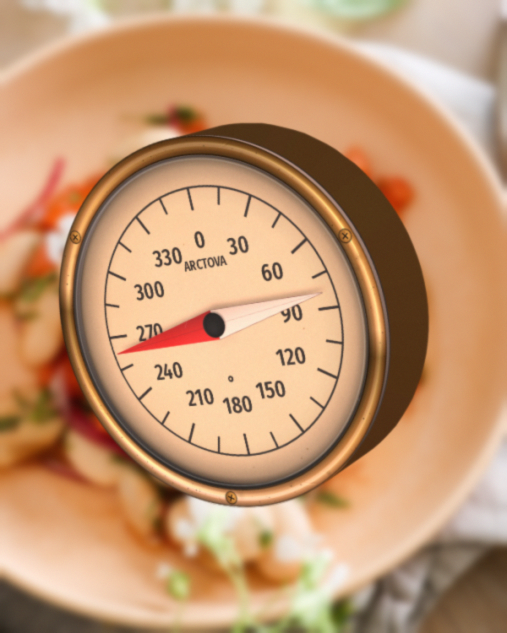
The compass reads 262.5 °
